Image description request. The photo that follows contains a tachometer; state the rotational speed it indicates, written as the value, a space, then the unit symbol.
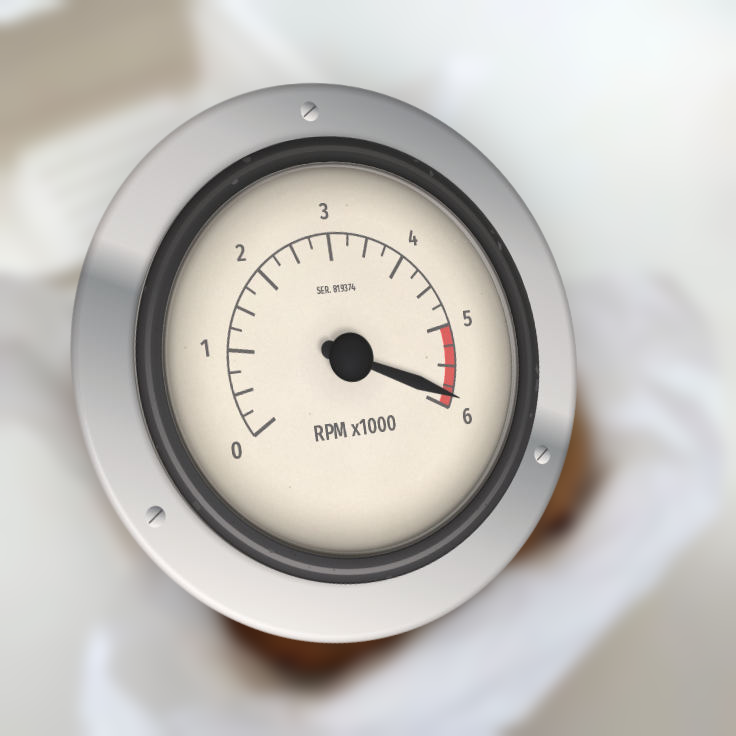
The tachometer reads 5875 rpm
